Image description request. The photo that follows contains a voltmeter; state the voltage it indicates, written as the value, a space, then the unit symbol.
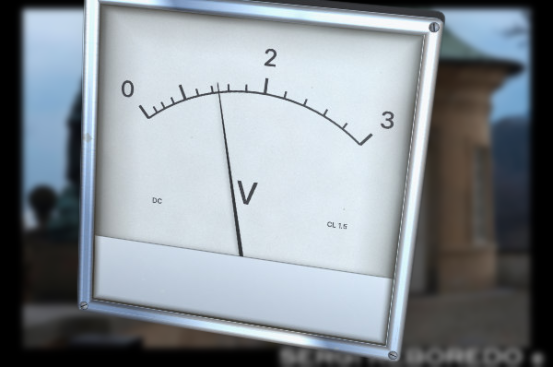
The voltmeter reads 1.5 V
